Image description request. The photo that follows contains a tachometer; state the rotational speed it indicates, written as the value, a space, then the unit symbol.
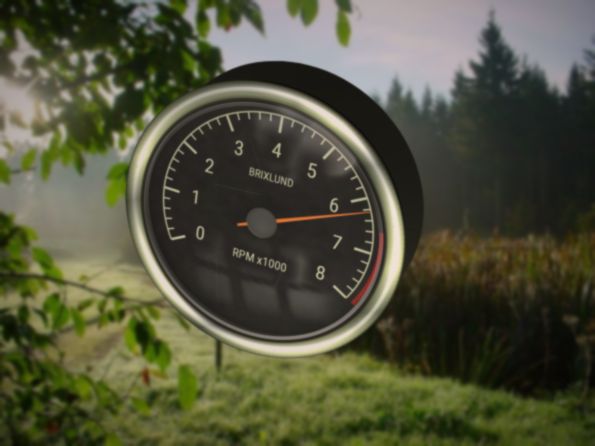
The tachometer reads 6200 rpm
